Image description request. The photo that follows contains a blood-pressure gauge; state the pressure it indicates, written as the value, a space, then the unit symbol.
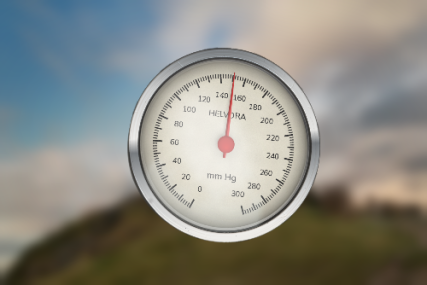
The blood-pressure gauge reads 150 mmHg
